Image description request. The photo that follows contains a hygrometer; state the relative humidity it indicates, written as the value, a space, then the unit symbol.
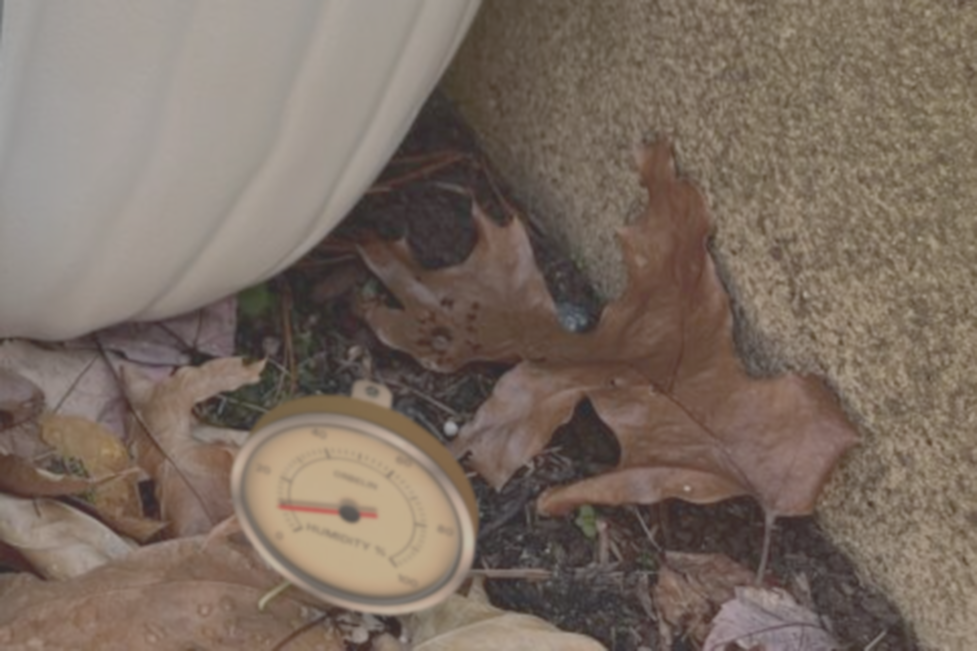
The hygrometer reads 10 %
